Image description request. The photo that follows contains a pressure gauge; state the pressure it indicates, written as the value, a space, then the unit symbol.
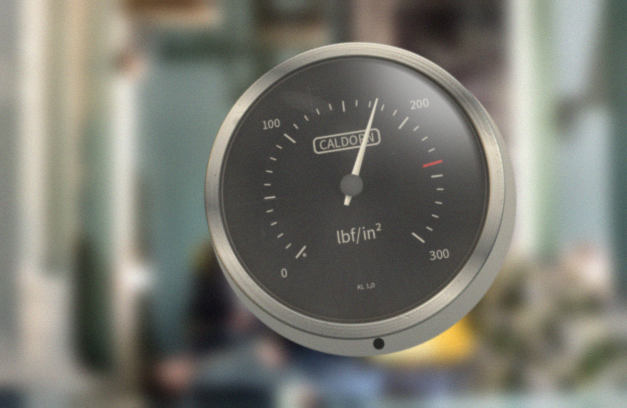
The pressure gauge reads 175 psi
